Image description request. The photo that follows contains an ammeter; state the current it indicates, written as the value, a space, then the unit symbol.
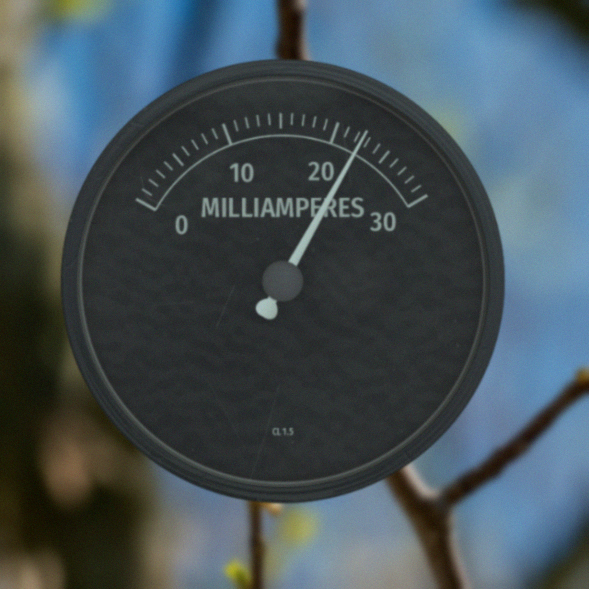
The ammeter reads 22.5 mA
